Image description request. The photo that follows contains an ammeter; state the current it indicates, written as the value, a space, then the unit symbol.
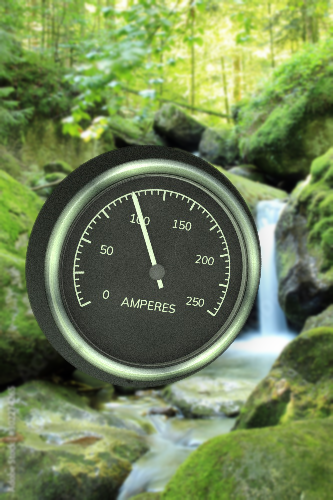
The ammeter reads 100 A
